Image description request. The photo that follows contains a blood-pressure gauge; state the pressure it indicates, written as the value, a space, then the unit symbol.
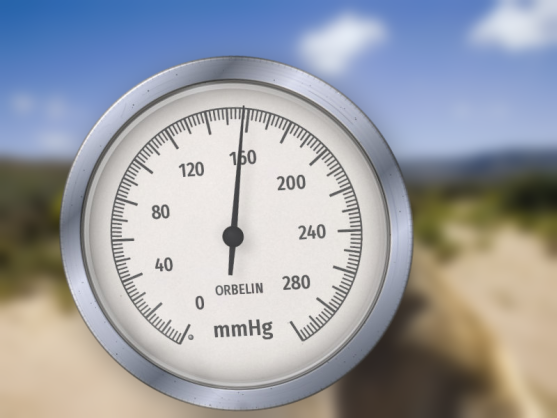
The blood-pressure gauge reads 158 mmHg
